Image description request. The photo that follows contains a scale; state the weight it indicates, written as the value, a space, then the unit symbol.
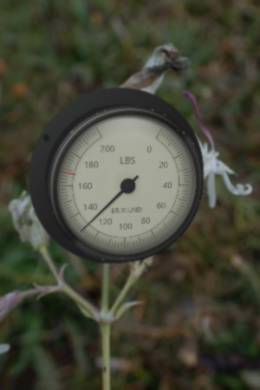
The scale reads 130 lb
